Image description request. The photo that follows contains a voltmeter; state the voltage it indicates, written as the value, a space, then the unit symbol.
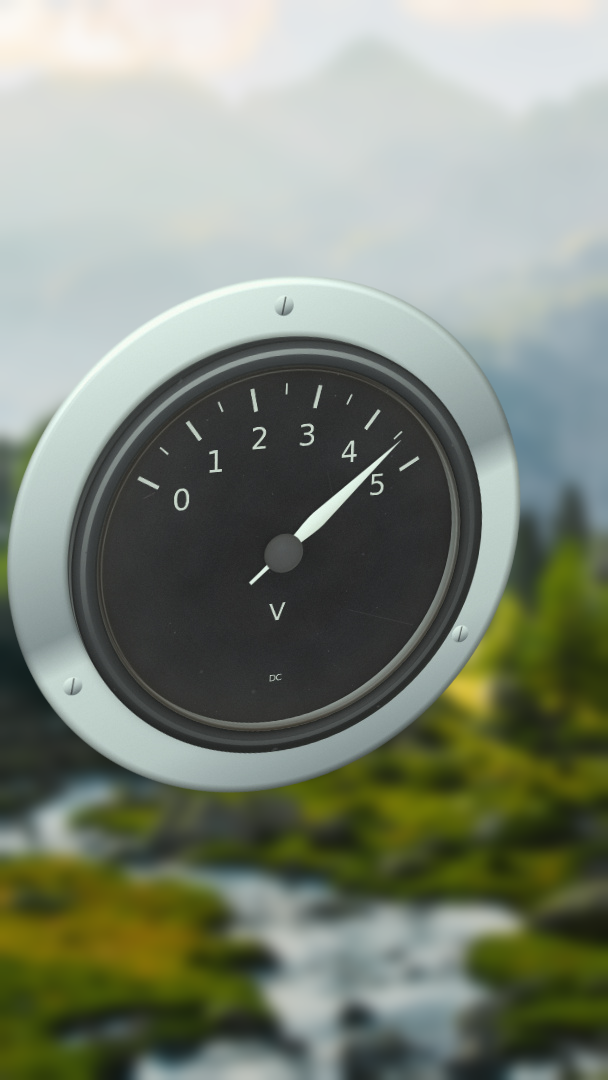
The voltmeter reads 4.5 V
